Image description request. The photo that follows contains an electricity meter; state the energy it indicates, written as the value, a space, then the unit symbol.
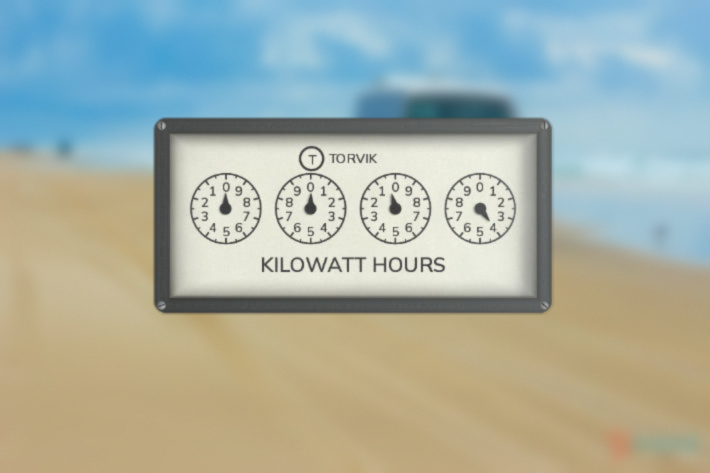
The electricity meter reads 4 kWh
